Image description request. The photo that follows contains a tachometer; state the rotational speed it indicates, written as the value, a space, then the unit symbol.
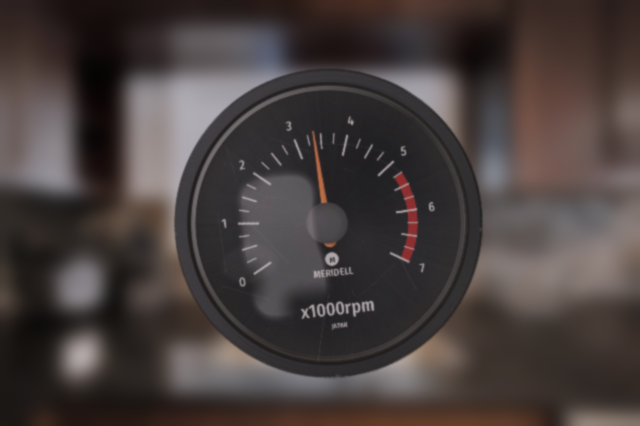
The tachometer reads 3375 rpm
